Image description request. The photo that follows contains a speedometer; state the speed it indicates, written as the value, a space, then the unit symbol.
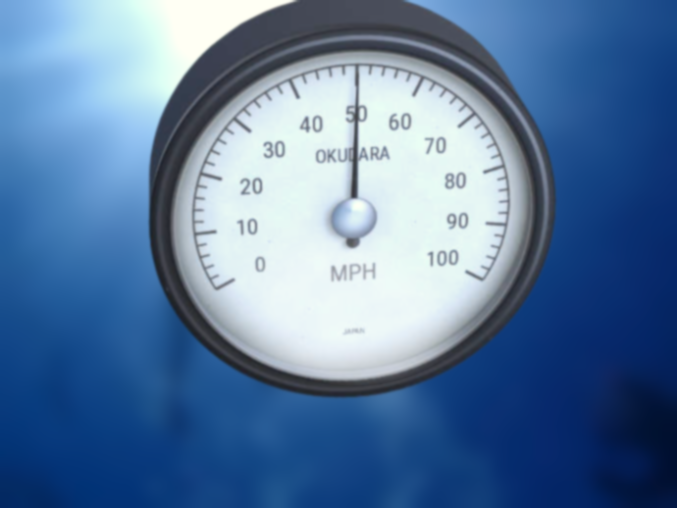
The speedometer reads 50 mph
